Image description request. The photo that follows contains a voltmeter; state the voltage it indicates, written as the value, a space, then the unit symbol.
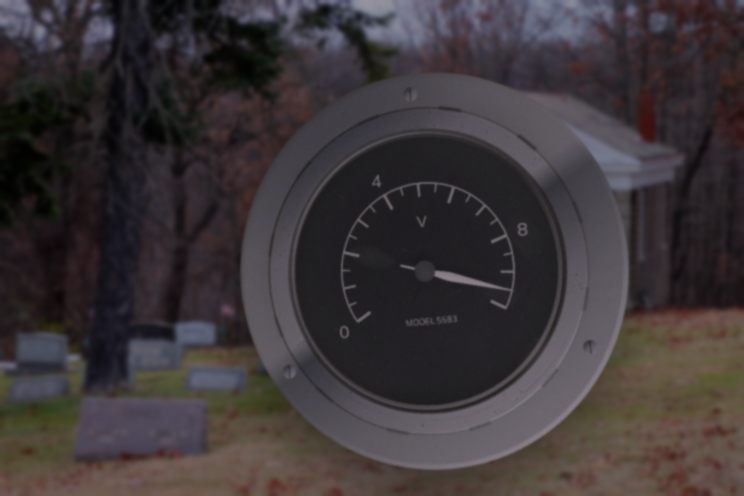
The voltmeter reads 9.5 V
